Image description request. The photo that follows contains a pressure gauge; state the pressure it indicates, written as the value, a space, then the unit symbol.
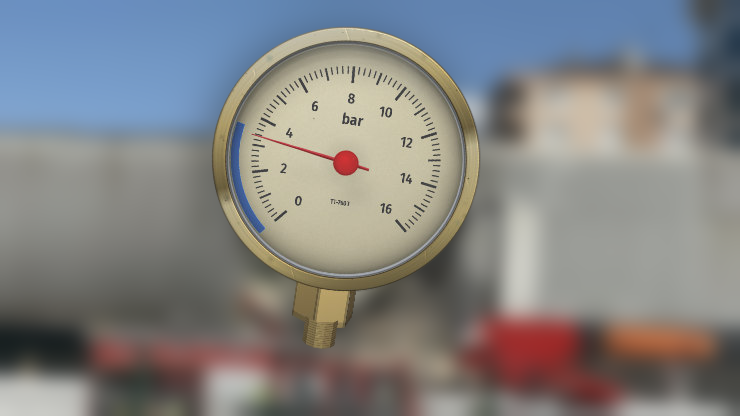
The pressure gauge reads 3.4 bar
